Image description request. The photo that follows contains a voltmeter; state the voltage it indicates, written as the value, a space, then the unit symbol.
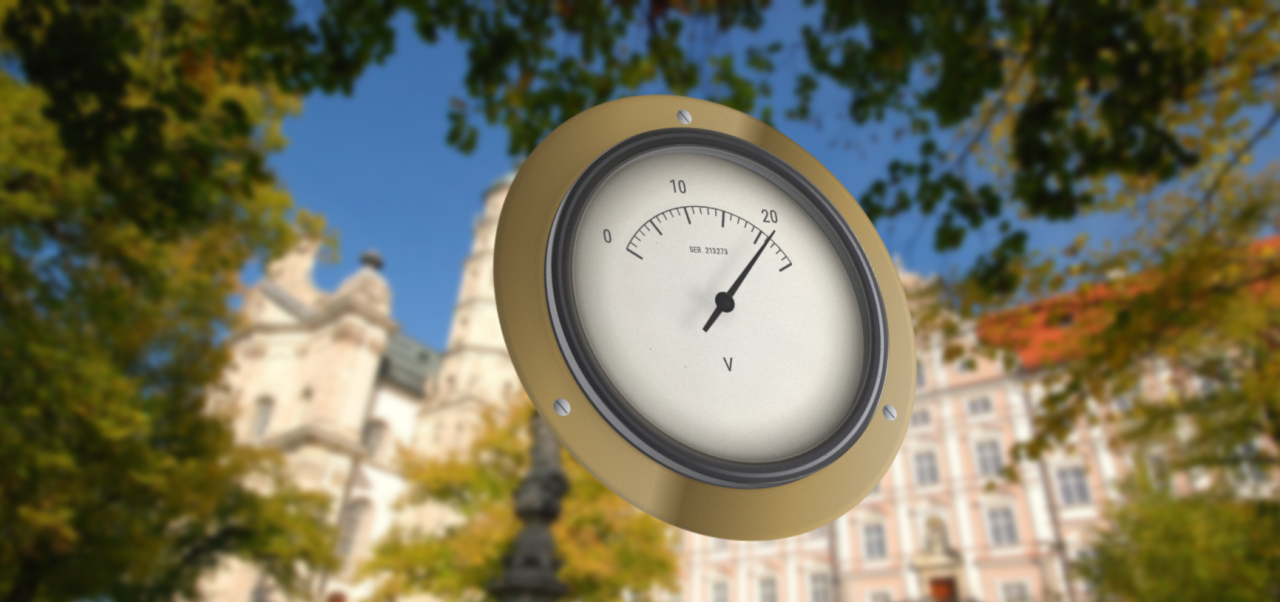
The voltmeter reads 21 V
